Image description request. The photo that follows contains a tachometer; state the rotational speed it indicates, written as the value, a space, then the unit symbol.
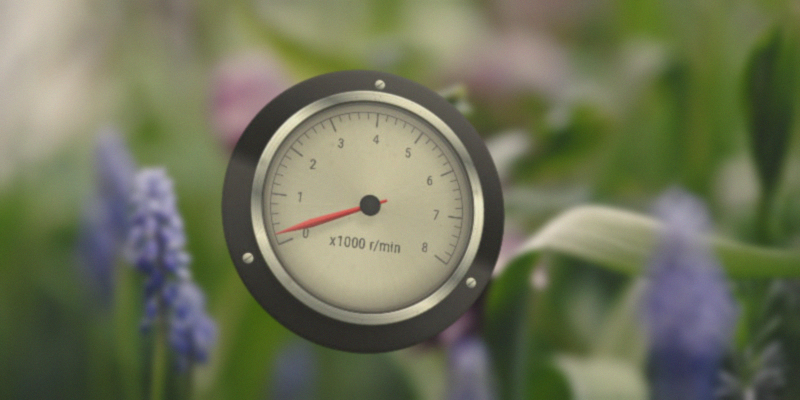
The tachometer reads 200 rpm
